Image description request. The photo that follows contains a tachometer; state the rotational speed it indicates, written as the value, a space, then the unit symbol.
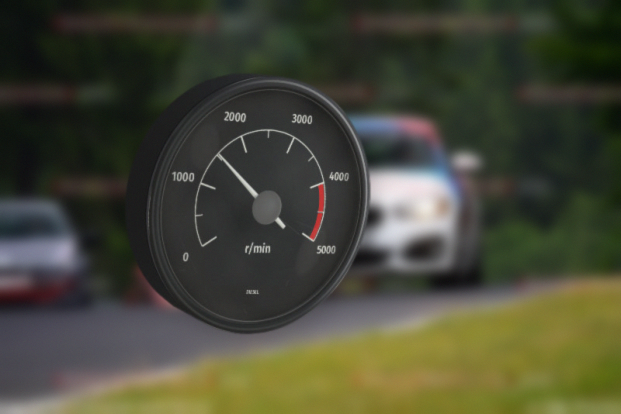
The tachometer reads 1500 rpm
